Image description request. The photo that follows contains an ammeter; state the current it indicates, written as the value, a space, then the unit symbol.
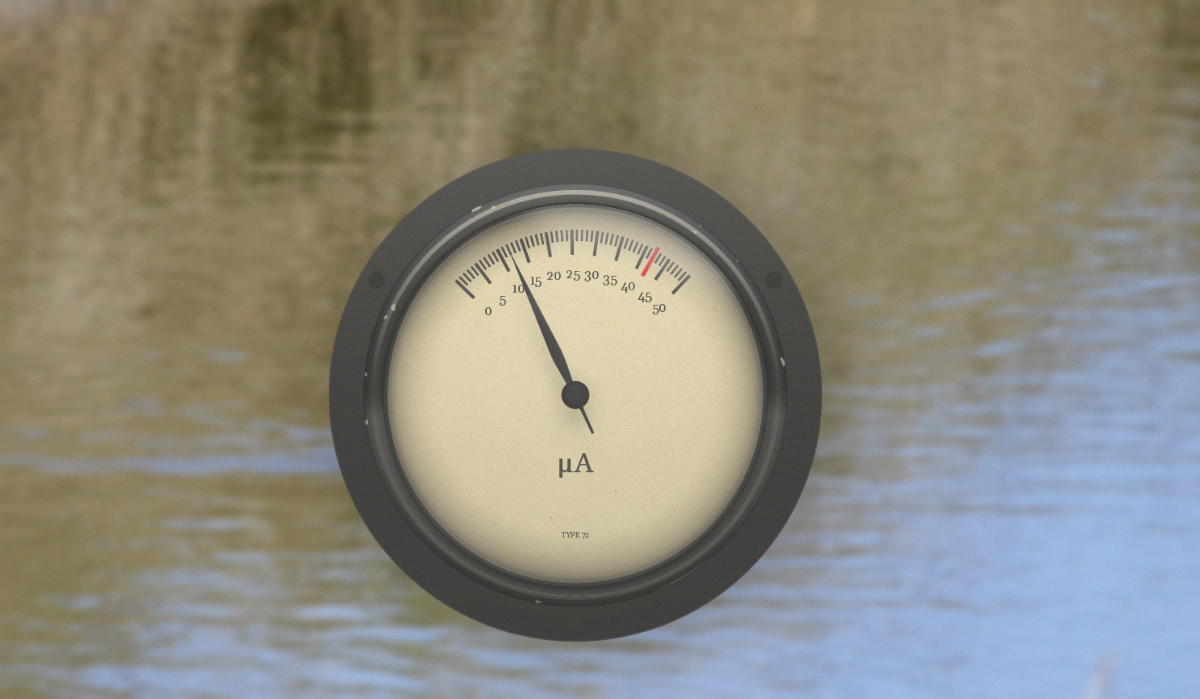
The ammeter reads 12 µA
